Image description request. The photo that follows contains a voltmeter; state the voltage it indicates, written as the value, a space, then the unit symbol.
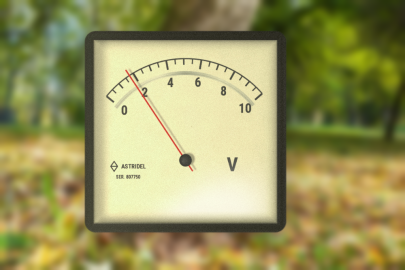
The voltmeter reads 1.75 V
